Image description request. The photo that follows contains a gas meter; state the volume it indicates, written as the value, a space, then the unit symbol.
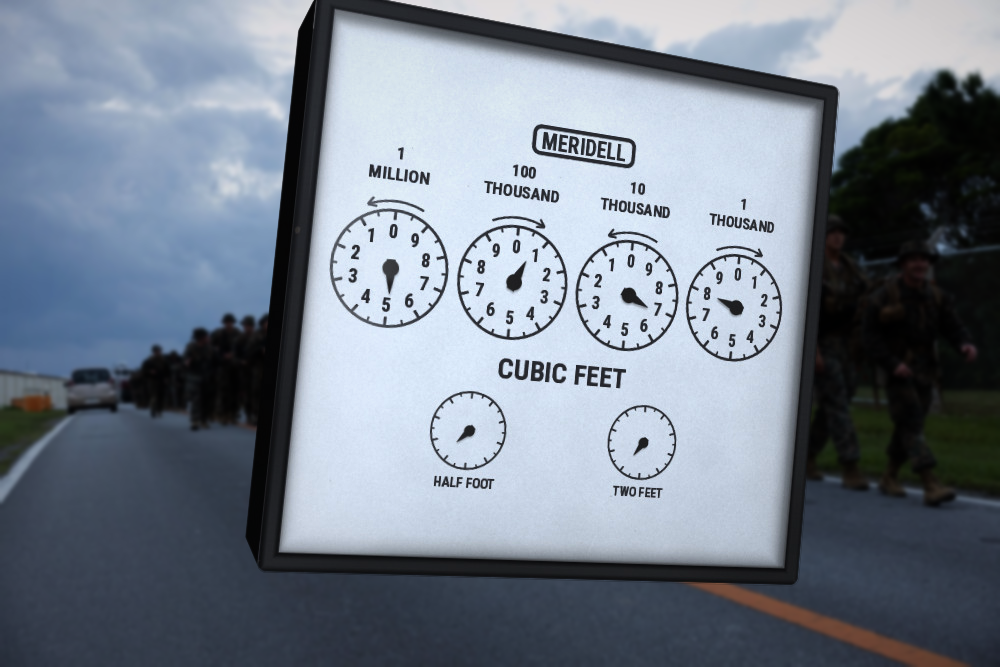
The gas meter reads 506800 ft³
